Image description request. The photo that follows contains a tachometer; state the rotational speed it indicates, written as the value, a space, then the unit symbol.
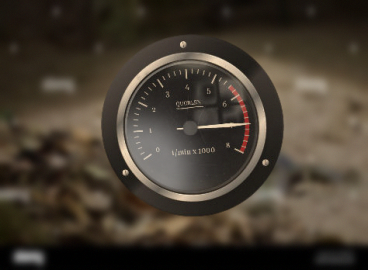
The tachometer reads 7000 rpm
